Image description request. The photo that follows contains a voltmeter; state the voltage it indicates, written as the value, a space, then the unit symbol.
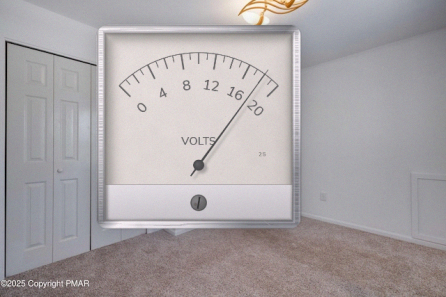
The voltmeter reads 18 V
